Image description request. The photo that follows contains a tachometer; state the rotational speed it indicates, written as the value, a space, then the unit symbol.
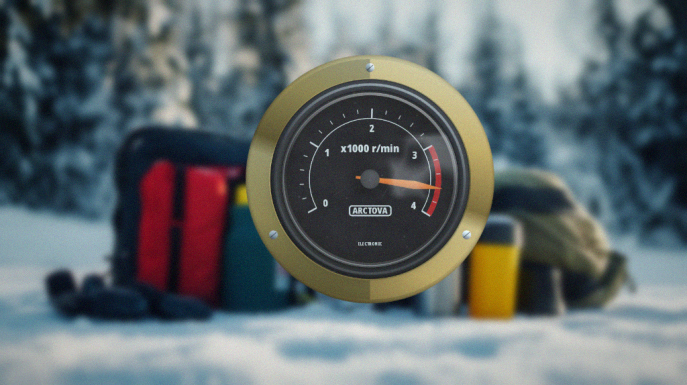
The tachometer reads 3600 rpm
